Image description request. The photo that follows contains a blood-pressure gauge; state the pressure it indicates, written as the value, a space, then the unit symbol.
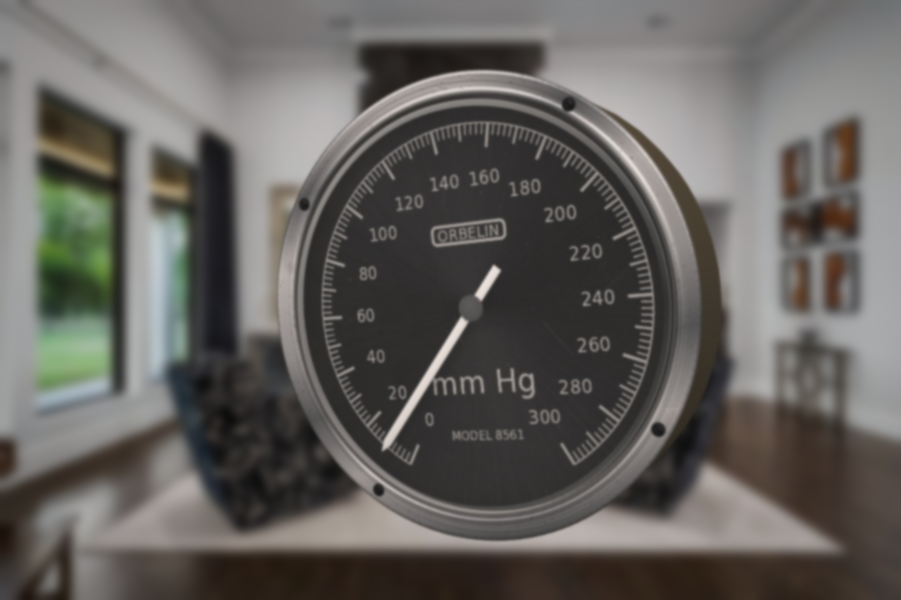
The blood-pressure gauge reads 10 mmHg
